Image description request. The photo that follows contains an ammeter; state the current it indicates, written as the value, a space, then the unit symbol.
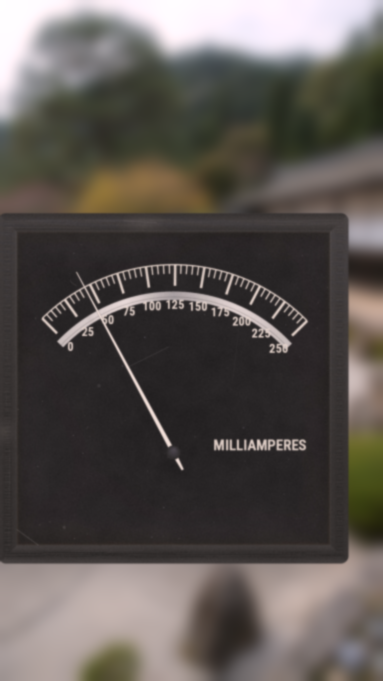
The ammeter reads 45 mA
